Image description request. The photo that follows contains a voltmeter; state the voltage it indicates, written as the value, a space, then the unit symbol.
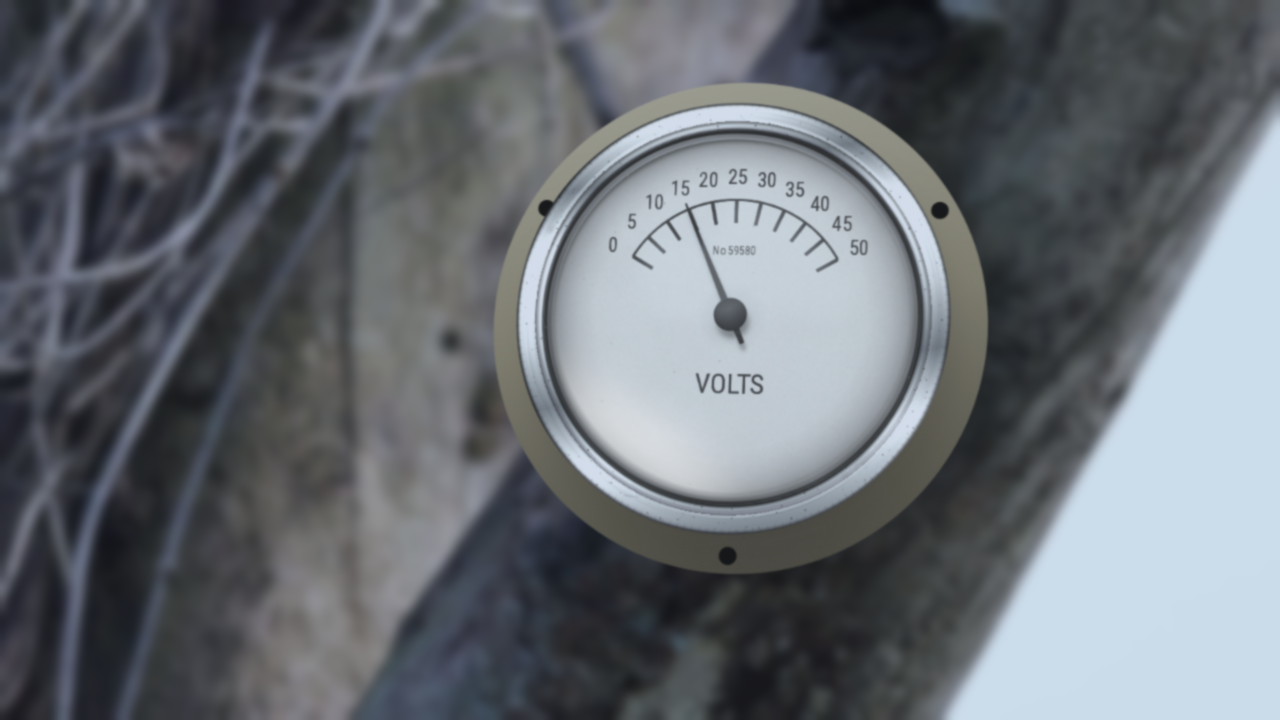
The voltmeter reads 15 V
